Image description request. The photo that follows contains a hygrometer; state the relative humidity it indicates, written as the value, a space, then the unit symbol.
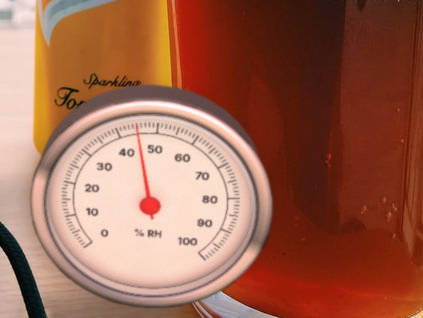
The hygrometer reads 45 %
